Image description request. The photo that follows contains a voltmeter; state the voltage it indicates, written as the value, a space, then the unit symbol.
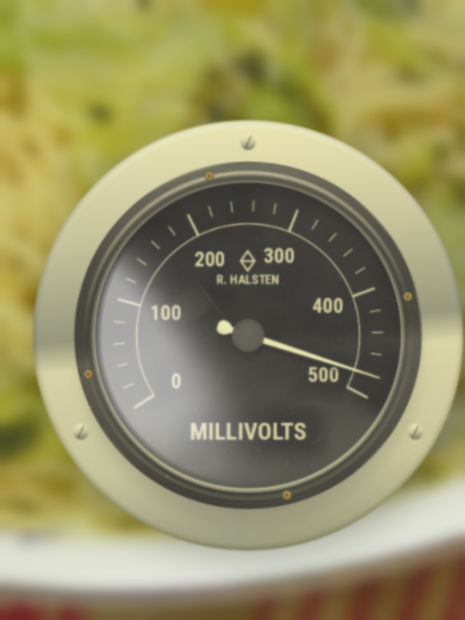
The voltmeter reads 480 mV
